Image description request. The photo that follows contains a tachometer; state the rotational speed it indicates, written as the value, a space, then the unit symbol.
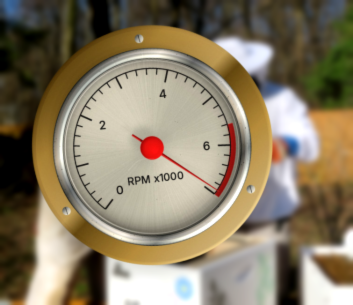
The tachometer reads 6900 rpm
